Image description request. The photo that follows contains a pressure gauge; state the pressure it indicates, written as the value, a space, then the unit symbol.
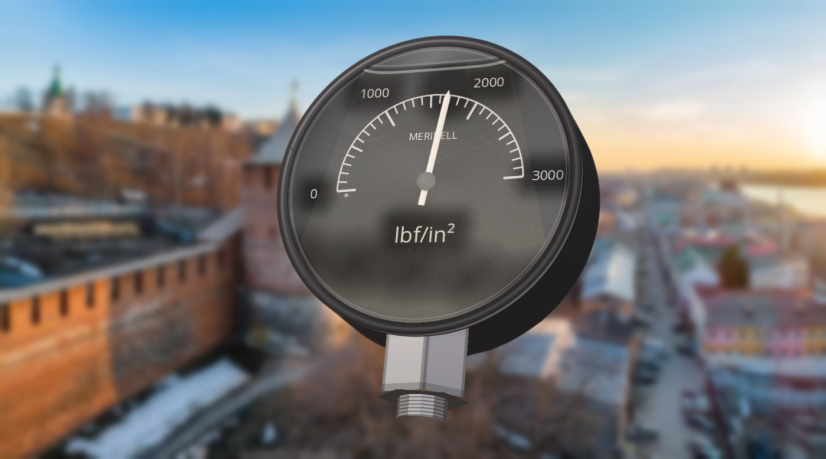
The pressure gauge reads 1700 psi
